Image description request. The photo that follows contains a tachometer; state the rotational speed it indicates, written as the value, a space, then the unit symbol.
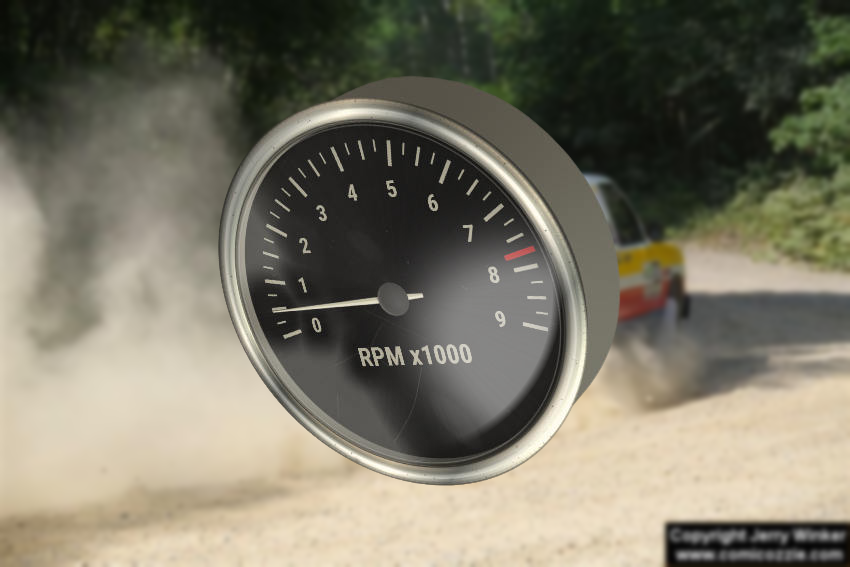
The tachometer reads 500 rpm
